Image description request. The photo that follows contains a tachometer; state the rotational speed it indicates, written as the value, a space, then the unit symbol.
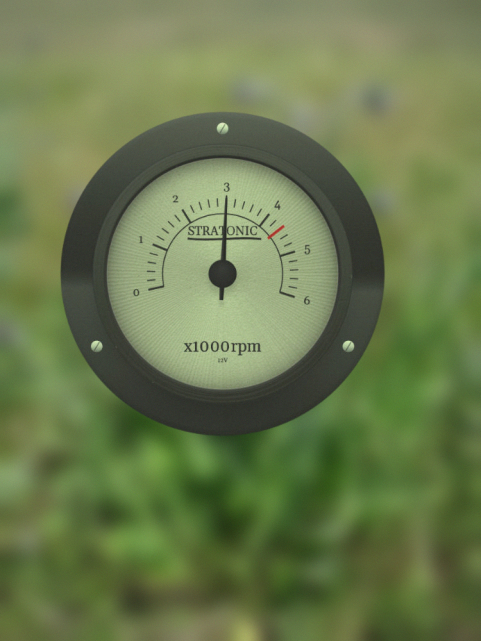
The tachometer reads 3000 rpm
